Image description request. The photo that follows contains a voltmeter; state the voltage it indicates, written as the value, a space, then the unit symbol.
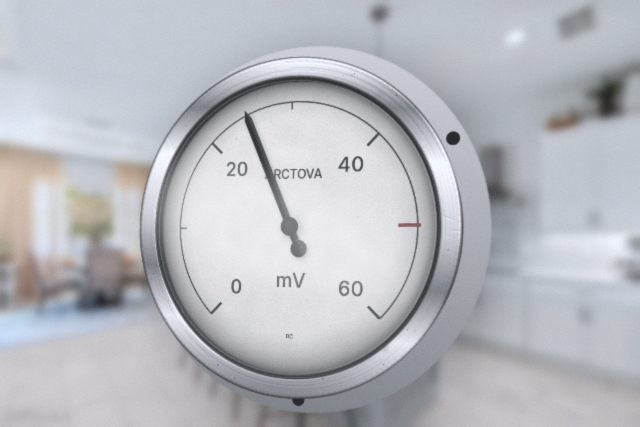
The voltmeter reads 25 mV
